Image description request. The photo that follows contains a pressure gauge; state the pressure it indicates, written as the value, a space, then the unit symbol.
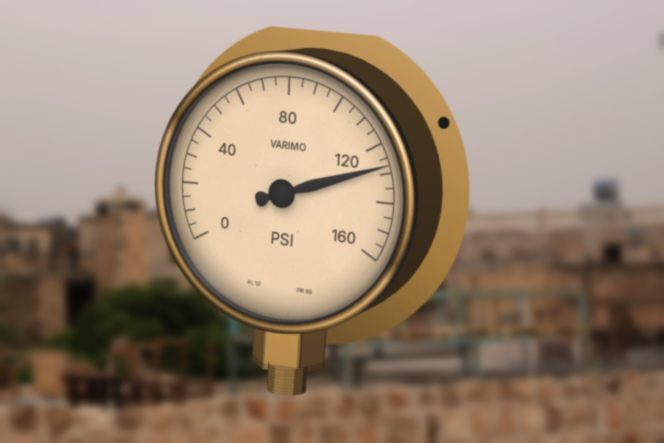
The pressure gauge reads 127.5 psi
